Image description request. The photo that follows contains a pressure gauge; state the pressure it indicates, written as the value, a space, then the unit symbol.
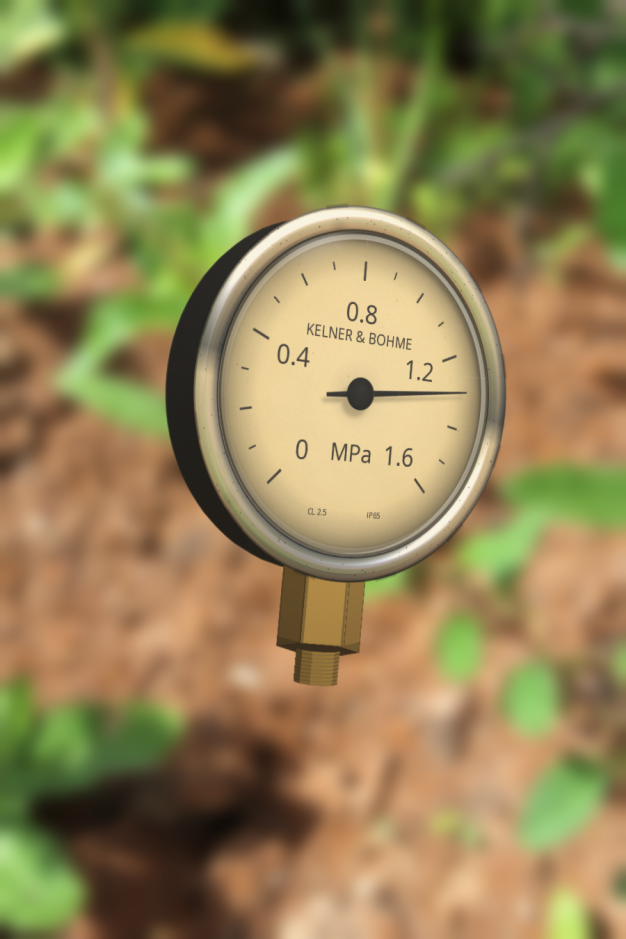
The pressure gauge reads 1.3 MPa
